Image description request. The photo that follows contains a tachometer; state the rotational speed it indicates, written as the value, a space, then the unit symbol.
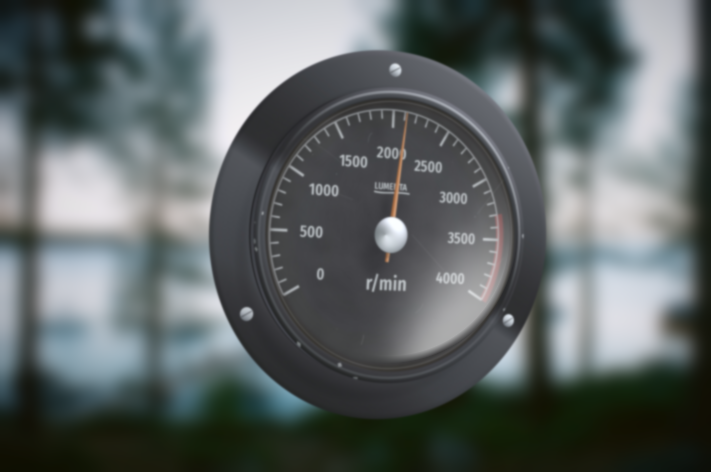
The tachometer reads 2100 rpm
